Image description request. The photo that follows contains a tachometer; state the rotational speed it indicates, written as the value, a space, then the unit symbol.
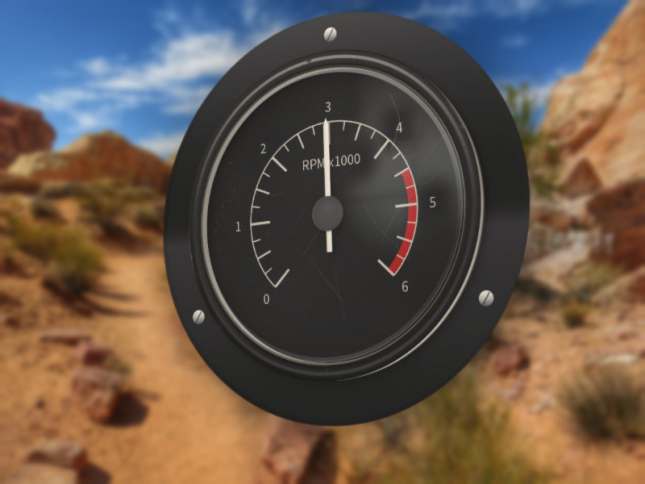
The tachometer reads 3000 rpm
